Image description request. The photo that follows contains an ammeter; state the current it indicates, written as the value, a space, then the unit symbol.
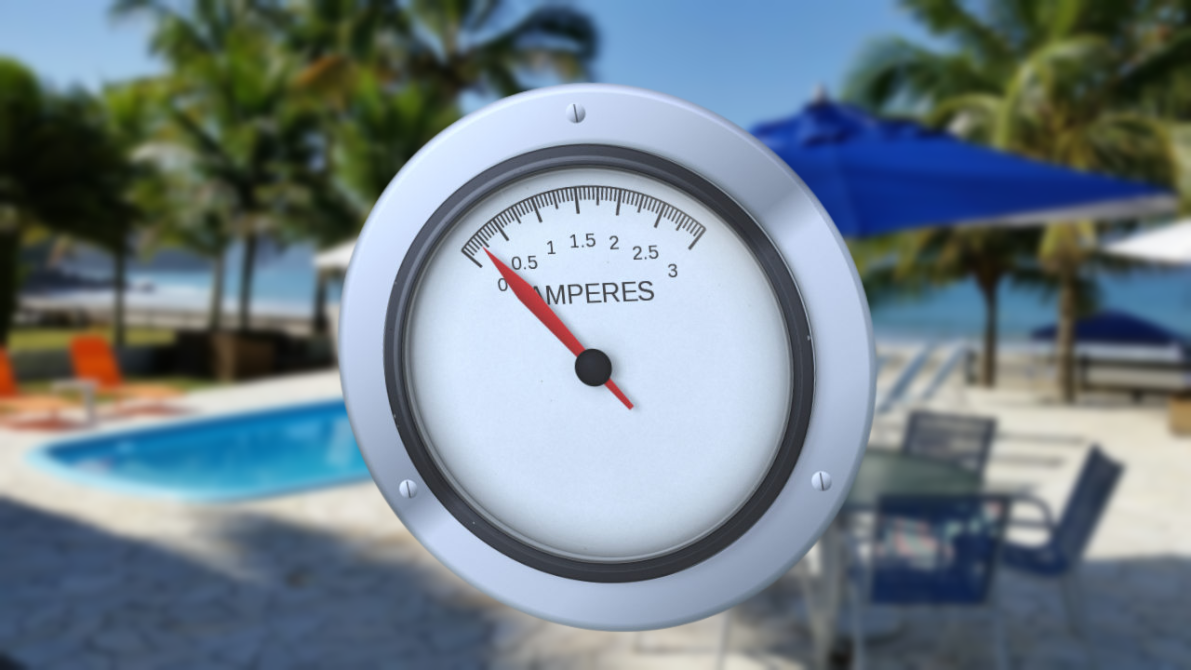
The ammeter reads 0.25 A
